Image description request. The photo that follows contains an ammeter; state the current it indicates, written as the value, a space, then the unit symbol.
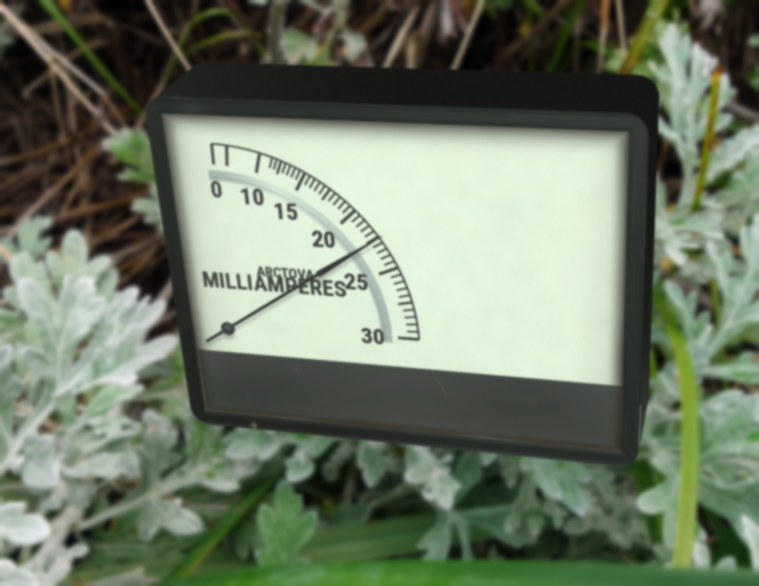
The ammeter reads 22.5 mA
